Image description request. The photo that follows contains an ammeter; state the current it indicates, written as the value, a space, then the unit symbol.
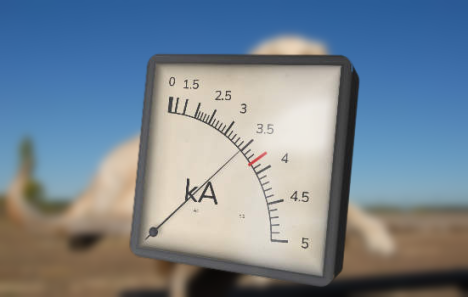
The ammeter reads 3.5 kA
